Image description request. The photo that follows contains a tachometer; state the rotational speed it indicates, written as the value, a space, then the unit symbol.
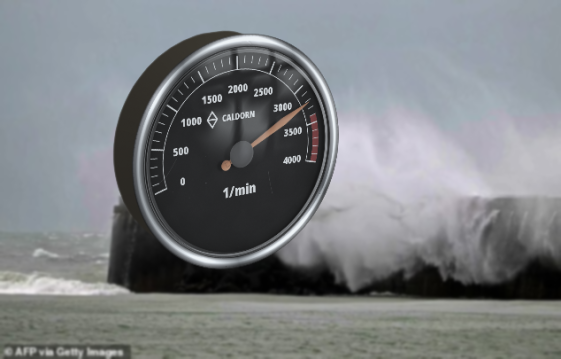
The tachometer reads 3200 rpm
